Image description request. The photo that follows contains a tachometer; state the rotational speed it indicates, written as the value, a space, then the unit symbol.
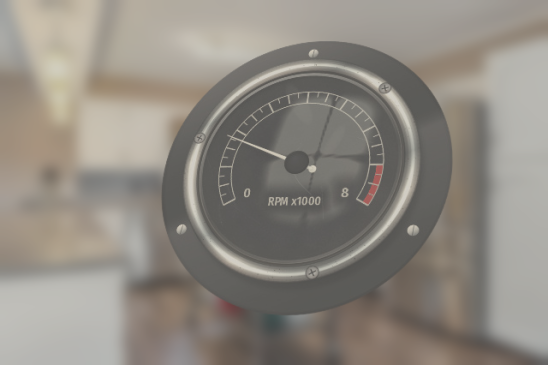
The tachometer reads 1750 rpm
